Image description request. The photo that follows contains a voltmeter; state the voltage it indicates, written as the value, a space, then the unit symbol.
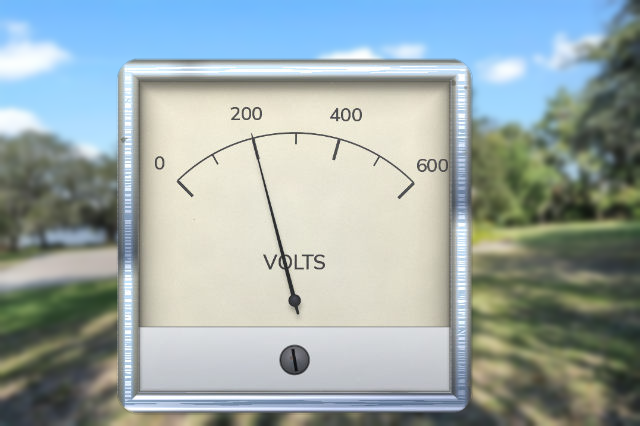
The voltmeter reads 200 V
